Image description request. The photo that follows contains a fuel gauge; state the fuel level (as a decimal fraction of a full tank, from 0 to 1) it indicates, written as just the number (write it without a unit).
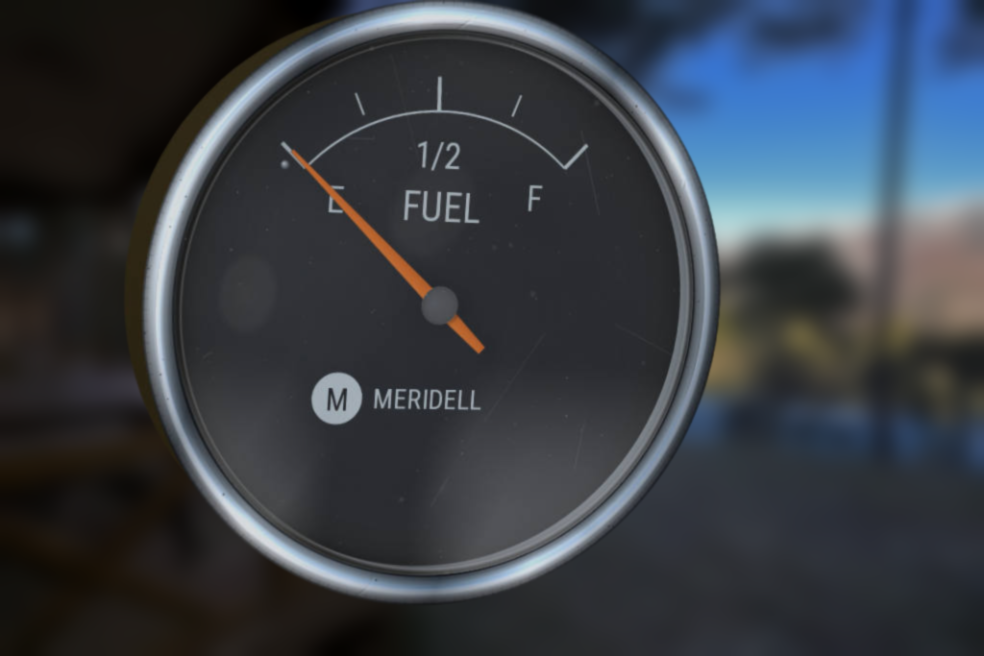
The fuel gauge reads 0
